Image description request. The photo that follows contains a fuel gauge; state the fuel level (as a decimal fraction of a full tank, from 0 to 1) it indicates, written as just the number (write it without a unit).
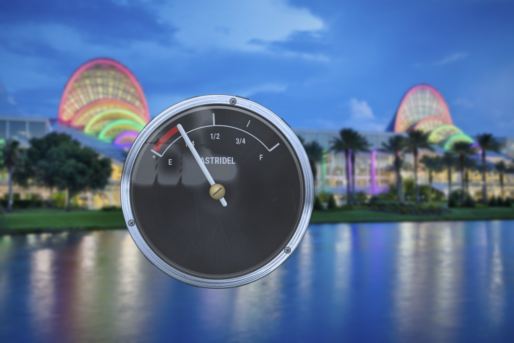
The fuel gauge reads 0.25
